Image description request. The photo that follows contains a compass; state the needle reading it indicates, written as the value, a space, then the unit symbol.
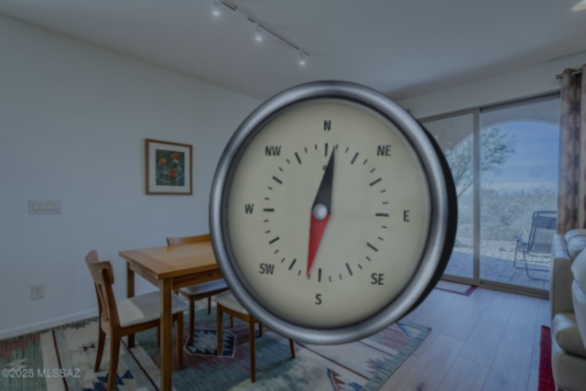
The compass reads 190 °
